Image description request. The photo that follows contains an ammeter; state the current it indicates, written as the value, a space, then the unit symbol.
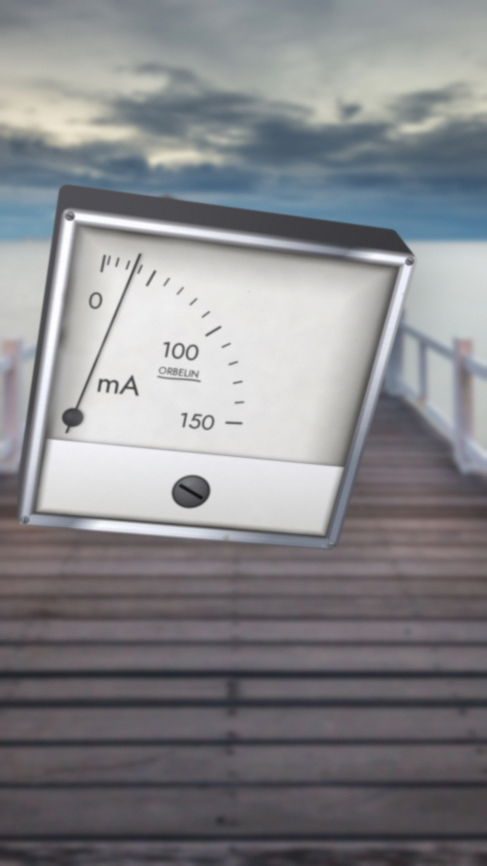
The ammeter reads 35 mA
